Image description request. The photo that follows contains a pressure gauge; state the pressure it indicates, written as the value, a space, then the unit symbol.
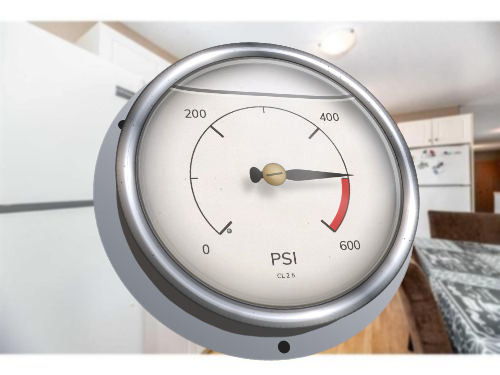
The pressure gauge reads 500 psi
